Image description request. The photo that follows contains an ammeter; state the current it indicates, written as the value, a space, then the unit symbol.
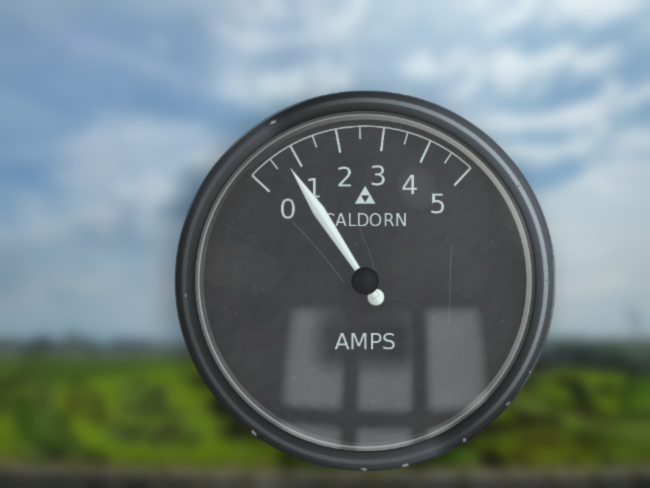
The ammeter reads 0.75 A
